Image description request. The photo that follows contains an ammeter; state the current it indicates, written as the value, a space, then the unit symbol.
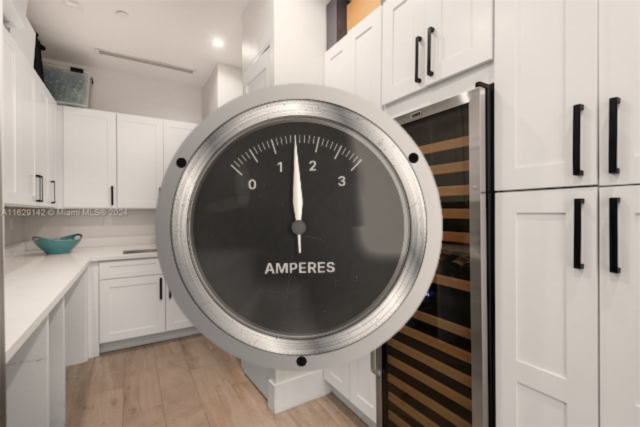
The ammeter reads 1.5 A
